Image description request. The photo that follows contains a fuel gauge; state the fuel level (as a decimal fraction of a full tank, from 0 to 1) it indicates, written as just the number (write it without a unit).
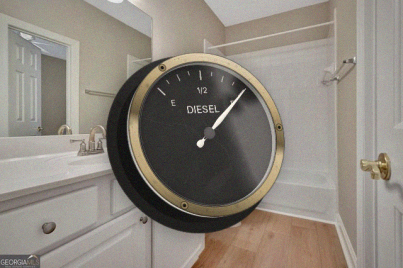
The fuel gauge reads 1
